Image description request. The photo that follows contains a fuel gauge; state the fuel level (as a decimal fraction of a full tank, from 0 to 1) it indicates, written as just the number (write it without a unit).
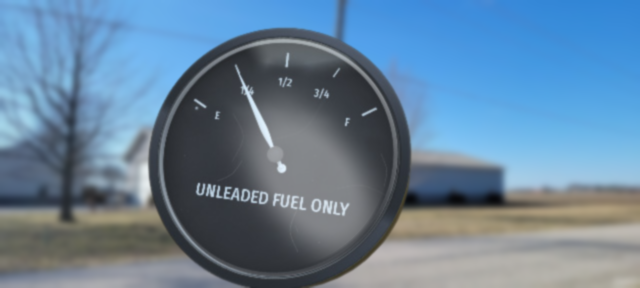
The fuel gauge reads 0.25
